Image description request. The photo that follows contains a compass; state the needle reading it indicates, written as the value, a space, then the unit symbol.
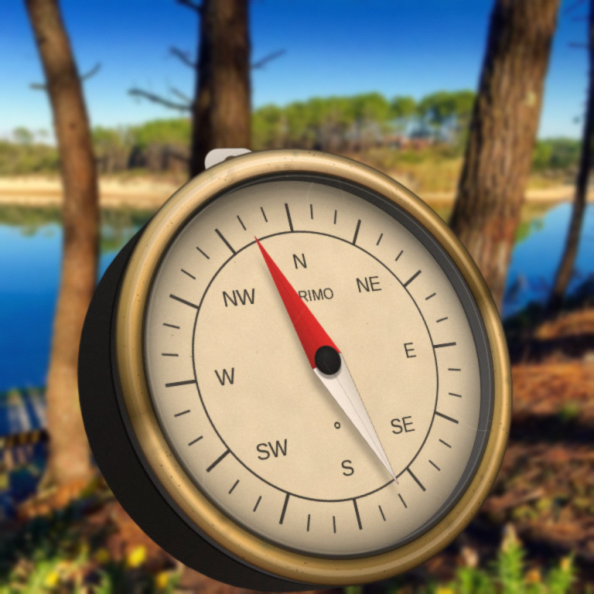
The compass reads 340 °
